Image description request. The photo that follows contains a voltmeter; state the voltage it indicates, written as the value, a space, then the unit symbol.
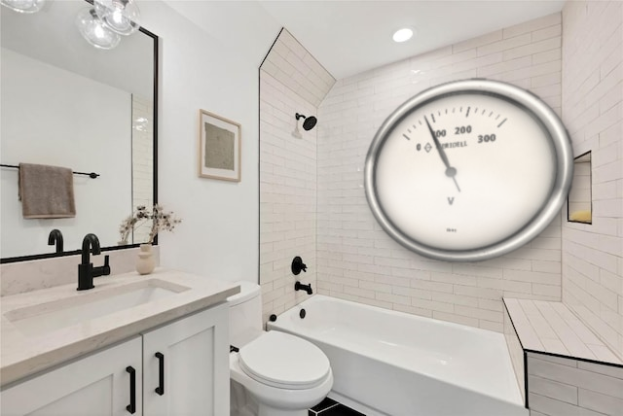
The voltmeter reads 80 V
